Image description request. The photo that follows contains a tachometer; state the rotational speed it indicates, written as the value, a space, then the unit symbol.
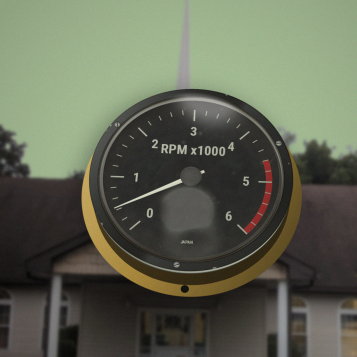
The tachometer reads 400 rpm
